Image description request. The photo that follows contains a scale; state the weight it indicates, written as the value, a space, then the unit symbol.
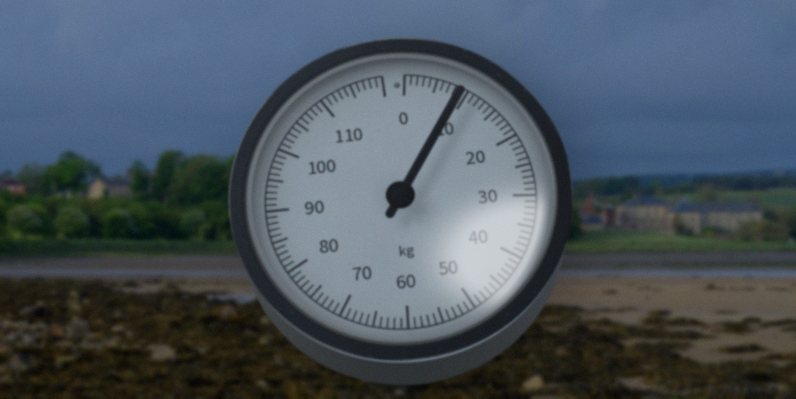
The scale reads 9 kg
